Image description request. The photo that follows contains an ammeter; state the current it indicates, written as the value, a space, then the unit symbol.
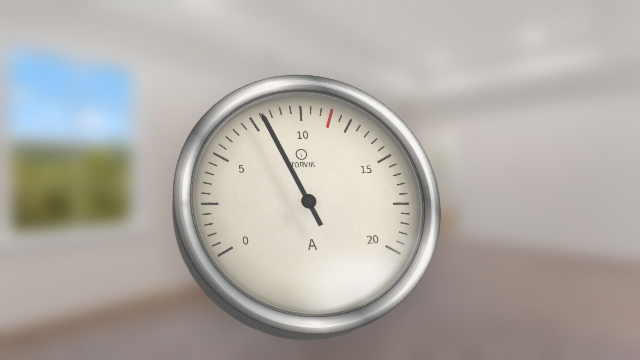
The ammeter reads 8 A
